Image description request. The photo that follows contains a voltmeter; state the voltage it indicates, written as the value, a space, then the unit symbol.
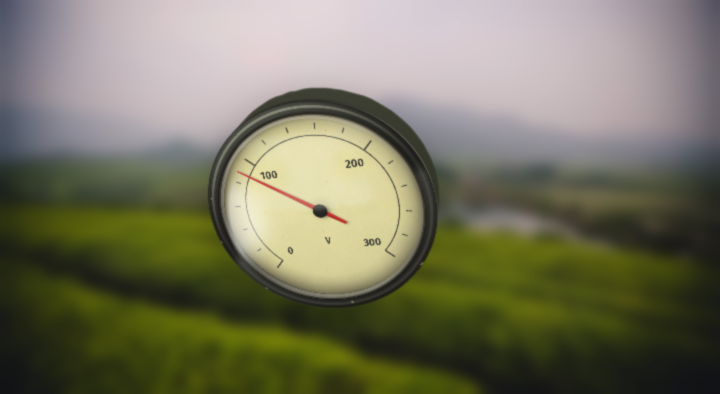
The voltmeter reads 90 V
